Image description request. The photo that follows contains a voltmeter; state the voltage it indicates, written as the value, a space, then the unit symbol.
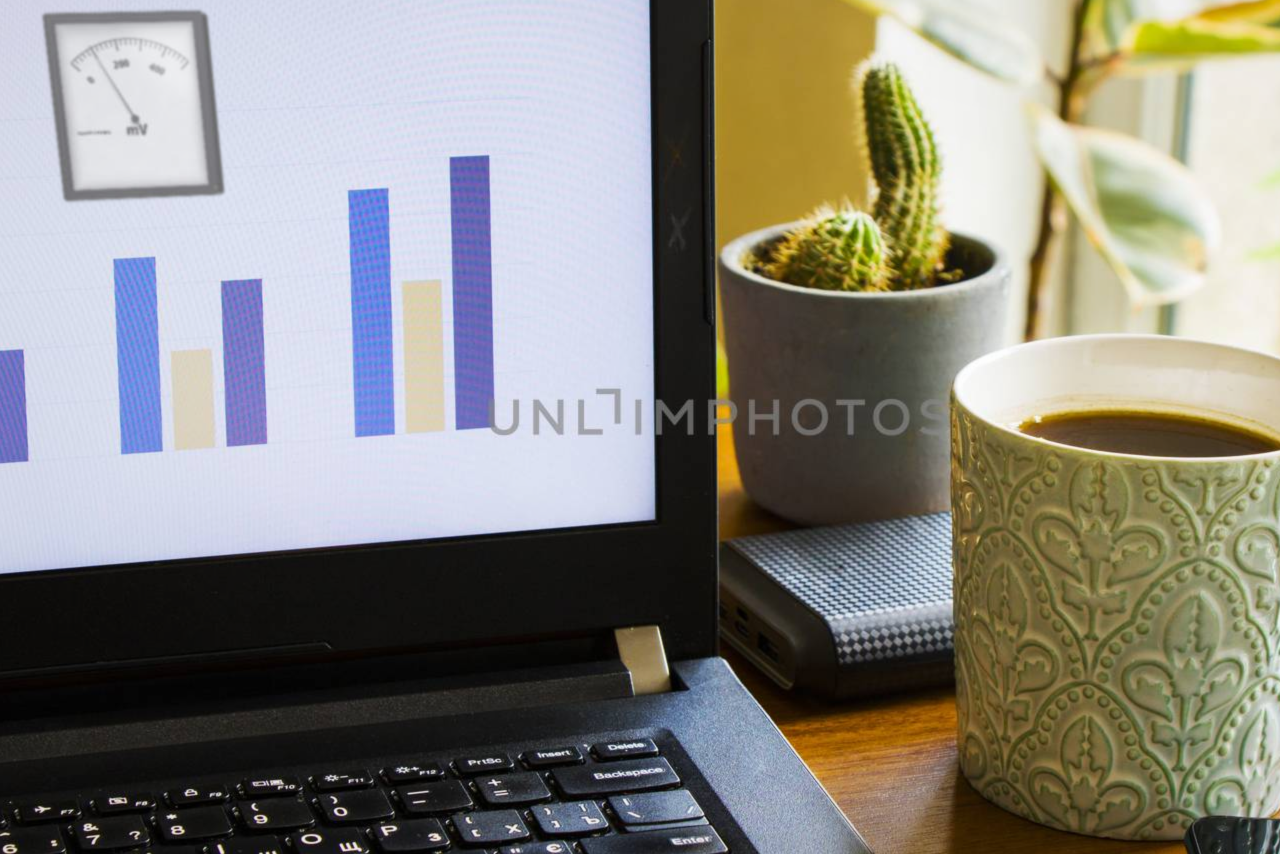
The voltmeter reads 100 mV
